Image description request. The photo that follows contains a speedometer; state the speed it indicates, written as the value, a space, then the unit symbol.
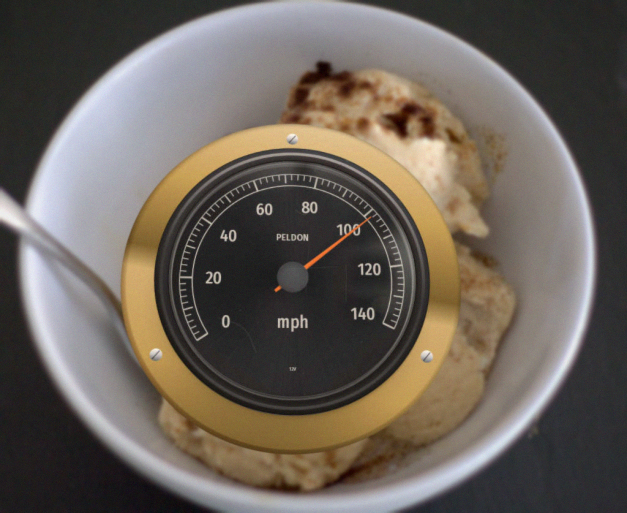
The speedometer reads 102 mph
